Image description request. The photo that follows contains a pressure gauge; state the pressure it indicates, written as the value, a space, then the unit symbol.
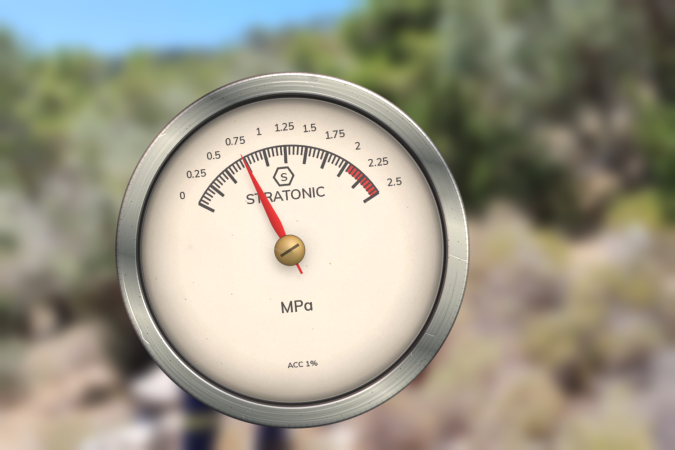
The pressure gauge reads 0.75 MPa
